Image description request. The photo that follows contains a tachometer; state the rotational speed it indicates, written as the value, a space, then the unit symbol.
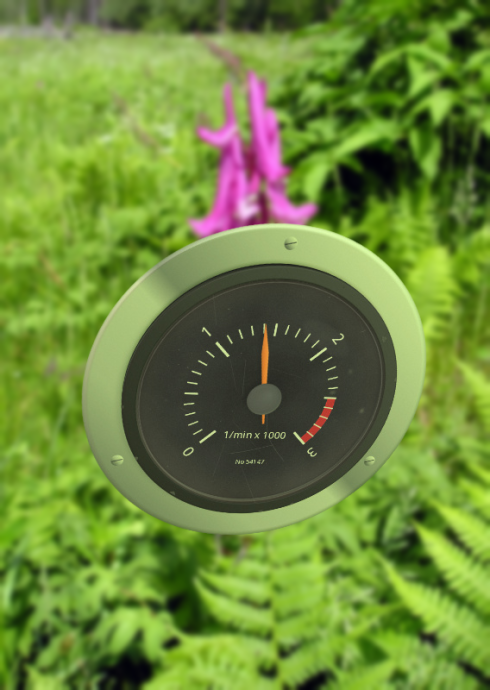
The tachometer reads 1400 rpm
